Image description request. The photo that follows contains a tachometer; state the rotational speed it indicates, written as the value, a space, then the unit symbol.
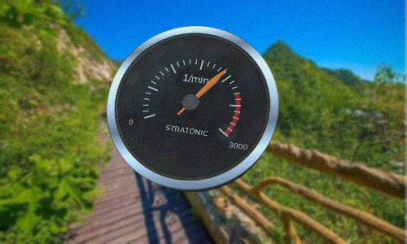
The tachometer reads 1900 rpm
